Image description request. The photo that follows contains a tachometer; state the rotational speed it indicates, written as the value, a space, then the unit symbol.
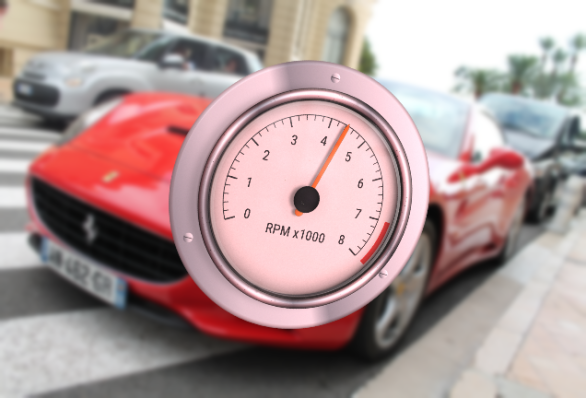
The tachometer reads 4400 rpm
